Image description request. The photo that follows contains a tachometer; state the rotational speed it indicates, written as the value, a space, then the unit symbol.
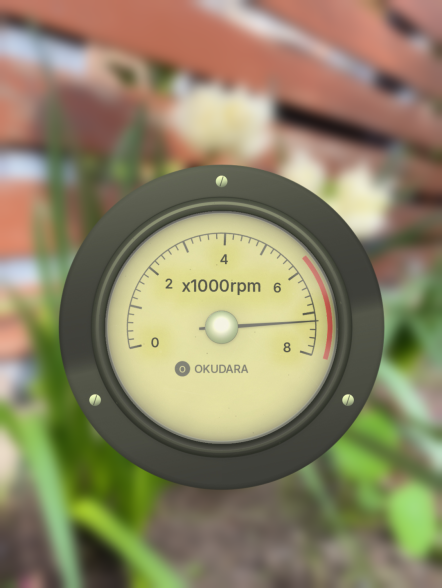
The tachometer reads 7200 rpm
